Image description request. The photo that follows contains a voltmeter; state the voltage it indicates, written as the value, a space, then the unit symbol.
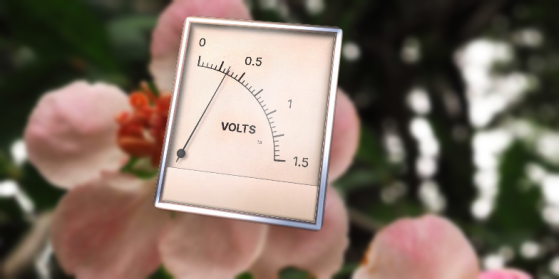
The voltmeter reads 0.35 V
